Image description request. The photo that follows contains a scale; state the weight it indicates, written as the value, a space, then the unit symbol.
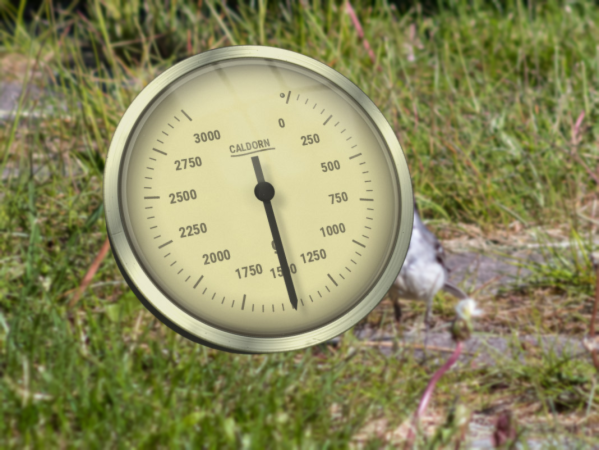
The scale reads 1500 g
